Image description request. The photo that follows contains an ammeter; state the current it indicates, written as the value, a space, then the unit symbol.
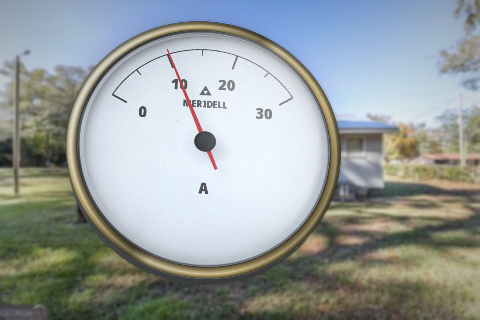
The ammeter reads 10 A
